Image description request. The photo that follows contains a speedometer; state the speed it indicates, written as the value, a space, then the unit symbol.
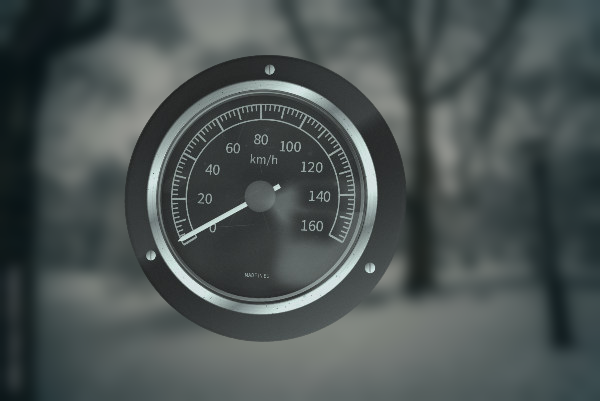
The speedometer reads 2 km/h
